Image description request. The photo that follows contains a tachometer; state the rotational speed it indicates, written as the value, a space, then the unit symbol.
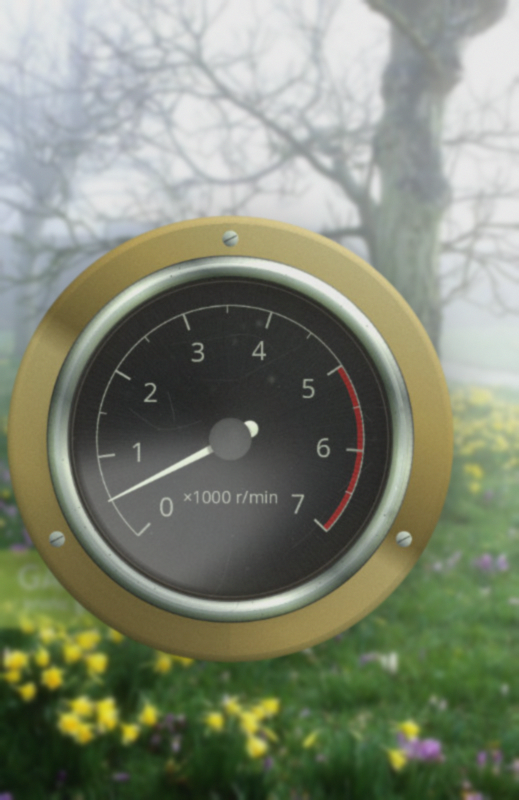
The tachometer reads 500 rpm
